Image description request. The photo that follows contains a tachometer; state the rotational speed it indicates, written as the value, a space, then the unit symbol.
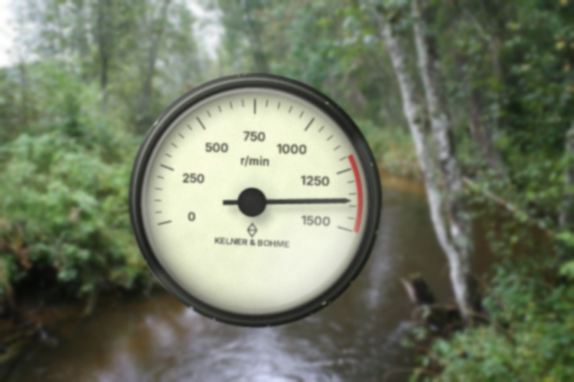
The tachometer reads 1375 rpm
